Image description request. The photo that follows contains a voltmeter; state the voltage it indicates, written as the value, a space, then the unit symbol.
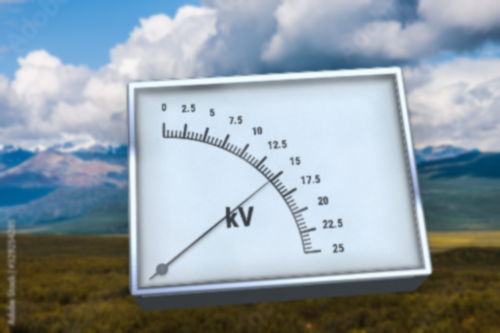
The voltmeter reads 15 kV
